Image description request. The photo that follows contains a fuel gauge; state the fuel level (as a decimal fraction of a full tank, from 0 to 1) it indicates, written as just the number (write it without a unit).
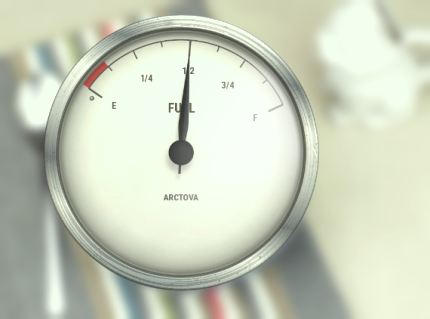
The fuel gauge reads 0.5
